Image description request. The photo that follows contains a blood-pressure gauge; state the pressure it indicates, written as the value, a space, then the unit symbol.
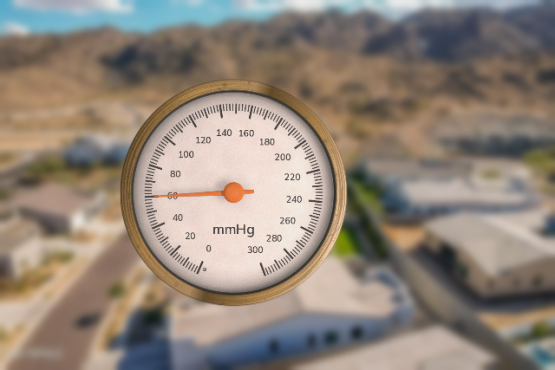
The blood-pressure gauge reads 60 mmHg
